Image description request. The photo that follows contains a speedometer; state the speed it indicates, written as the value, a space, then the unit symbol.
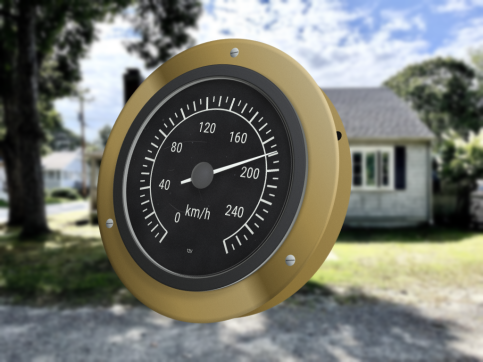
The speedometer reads 190 km/h
